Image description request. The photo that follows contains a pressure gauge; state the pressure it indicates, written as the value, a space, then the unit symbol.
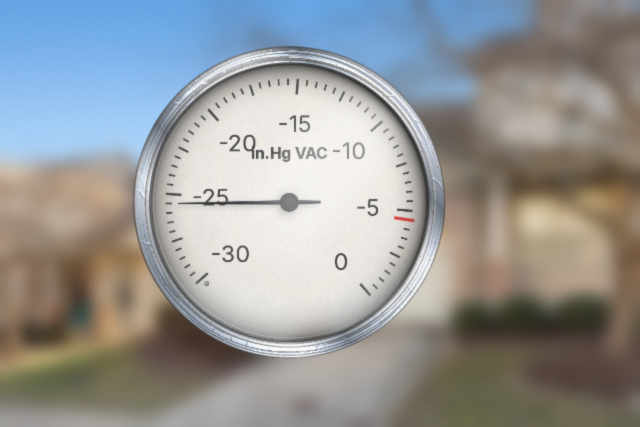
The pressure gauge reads -25.5 inHg
